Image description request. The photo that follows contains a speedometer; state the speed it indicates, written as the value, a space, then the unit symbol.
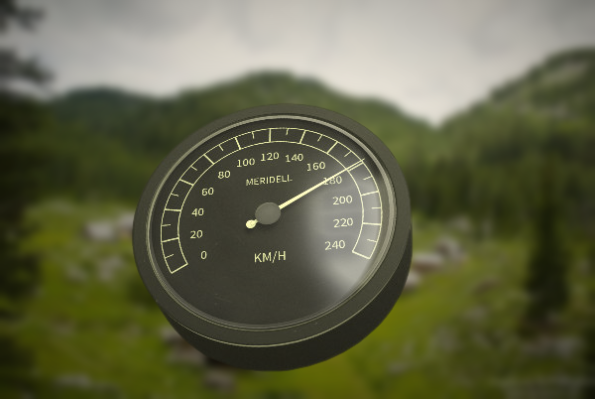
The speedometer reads 180 km/h
